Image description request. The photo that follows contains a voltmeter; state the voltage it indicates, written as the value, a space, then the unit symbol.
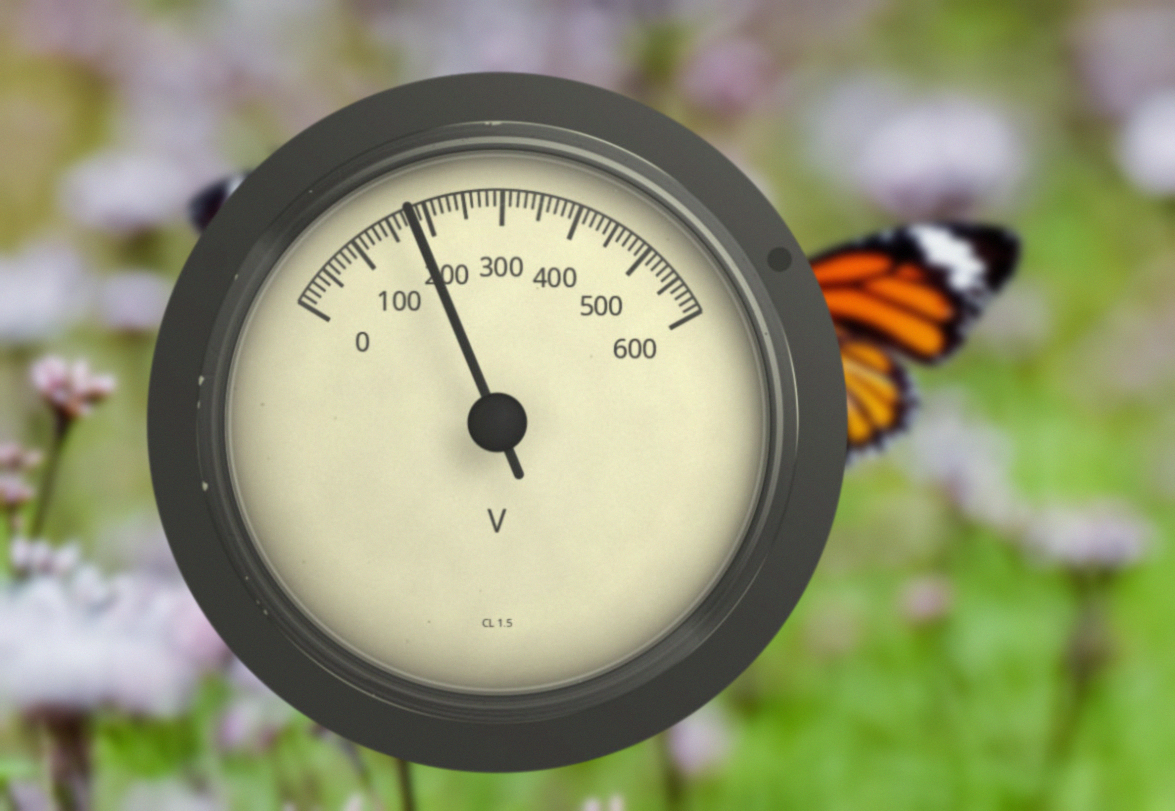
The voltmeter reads 180 V
